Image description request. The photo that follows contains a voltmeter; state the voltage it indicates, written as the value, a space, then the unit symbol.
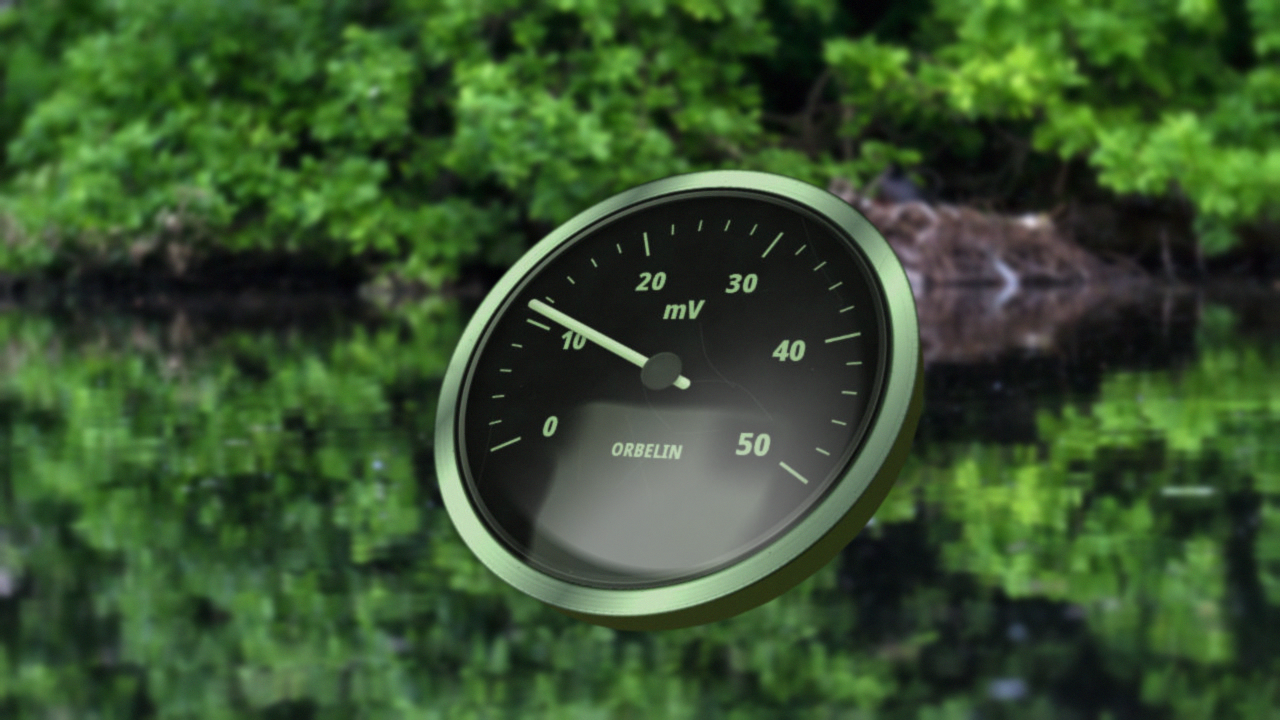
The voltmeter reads 11 mV
